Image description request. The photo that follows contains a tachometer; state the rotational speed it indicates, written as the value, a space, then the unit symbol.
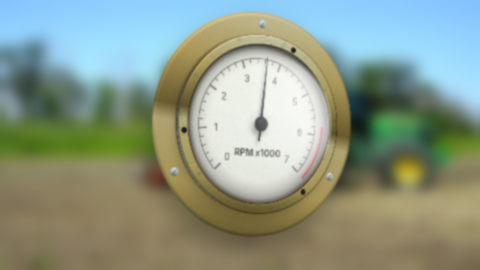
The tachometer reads 3600 rpm
